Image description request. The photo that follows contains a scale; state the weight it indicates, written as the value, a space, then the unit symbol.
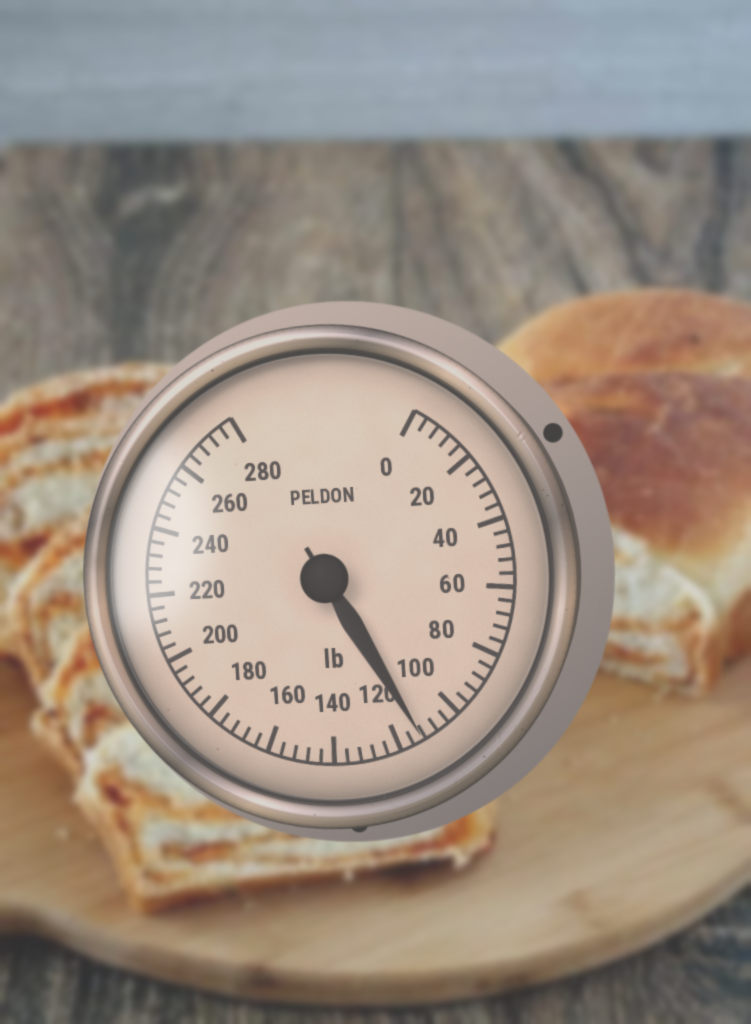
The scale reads 112 lb
